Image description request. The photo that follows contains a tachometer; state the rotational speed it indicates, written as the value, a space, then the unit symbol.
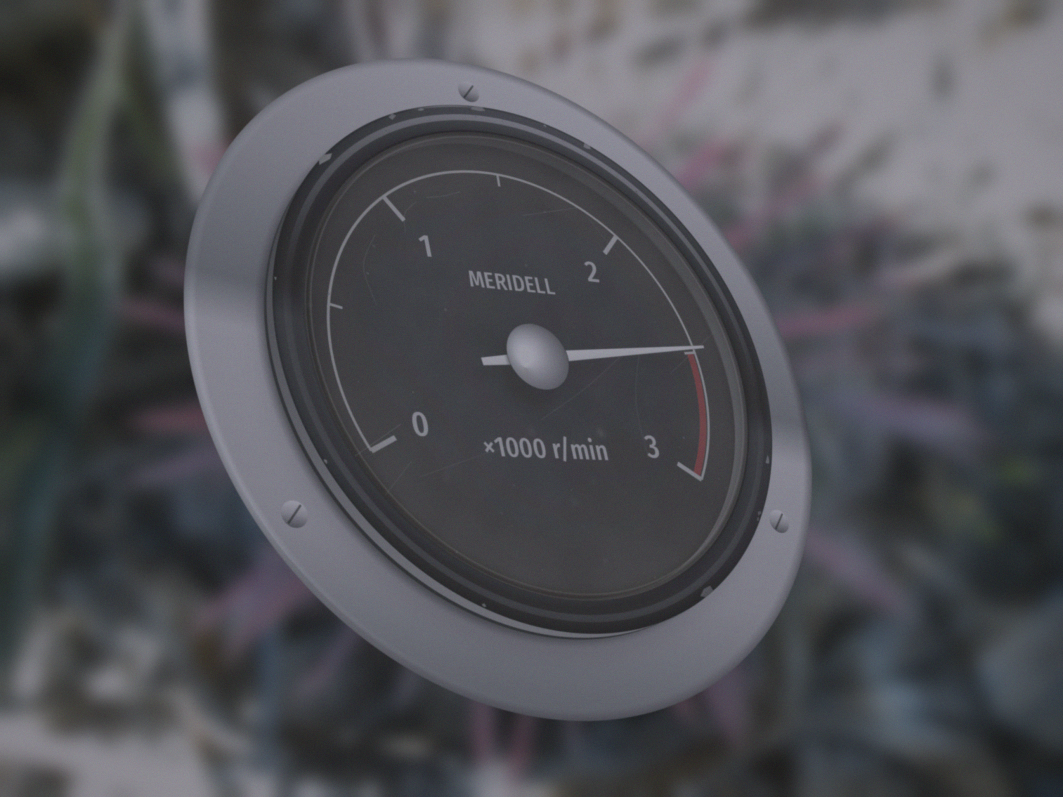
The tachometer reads 2500 rpm
